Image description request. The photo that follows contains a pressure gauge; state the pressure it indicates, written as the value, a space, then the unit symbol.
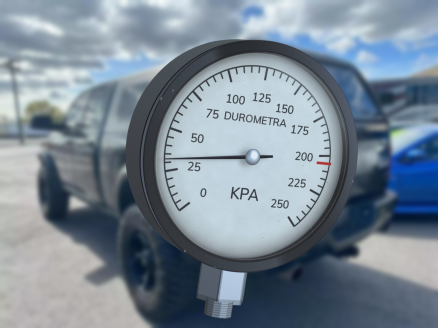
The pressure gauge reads 32.5 kPa
